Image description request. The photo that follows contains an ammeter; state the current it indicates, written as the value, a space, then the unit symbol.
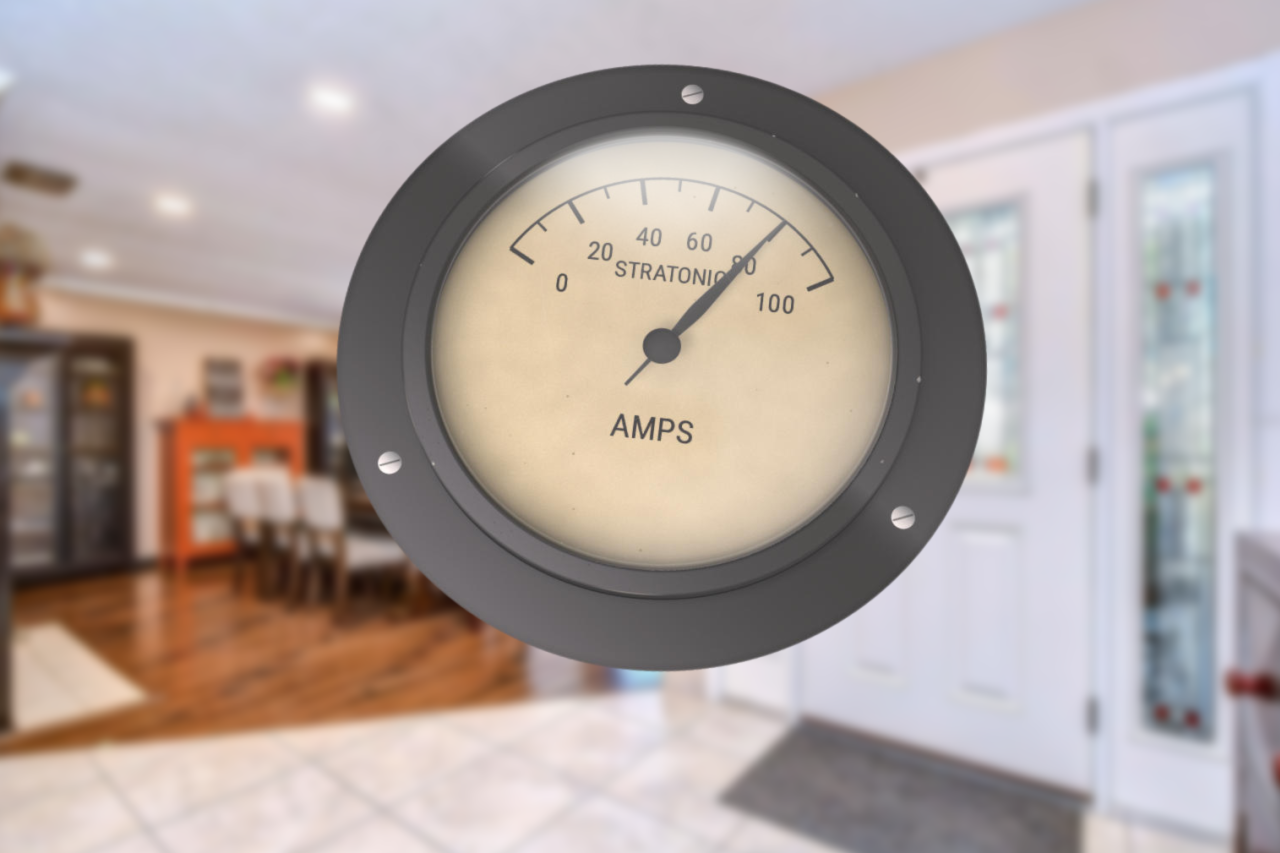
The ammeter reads 80 A
